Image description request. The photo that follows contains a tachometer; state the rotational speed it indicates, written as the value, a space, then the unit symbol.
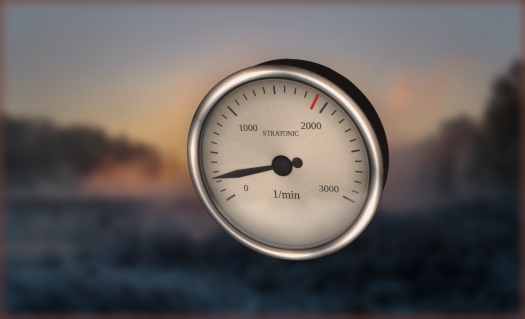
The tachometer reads 250 rpm
